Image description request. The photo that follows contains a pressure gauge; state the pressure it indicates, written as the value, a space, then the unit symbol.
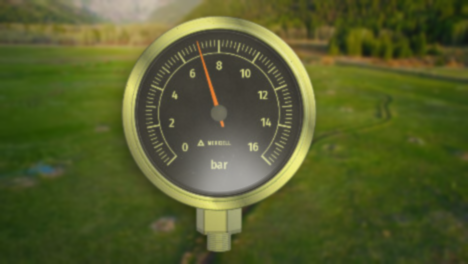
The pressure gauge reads 7 bar
